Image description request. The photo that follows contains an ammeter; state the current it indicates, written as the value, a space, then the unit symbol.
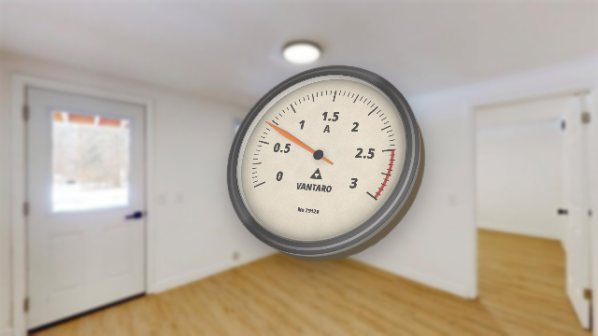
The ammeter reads 0.7 A
